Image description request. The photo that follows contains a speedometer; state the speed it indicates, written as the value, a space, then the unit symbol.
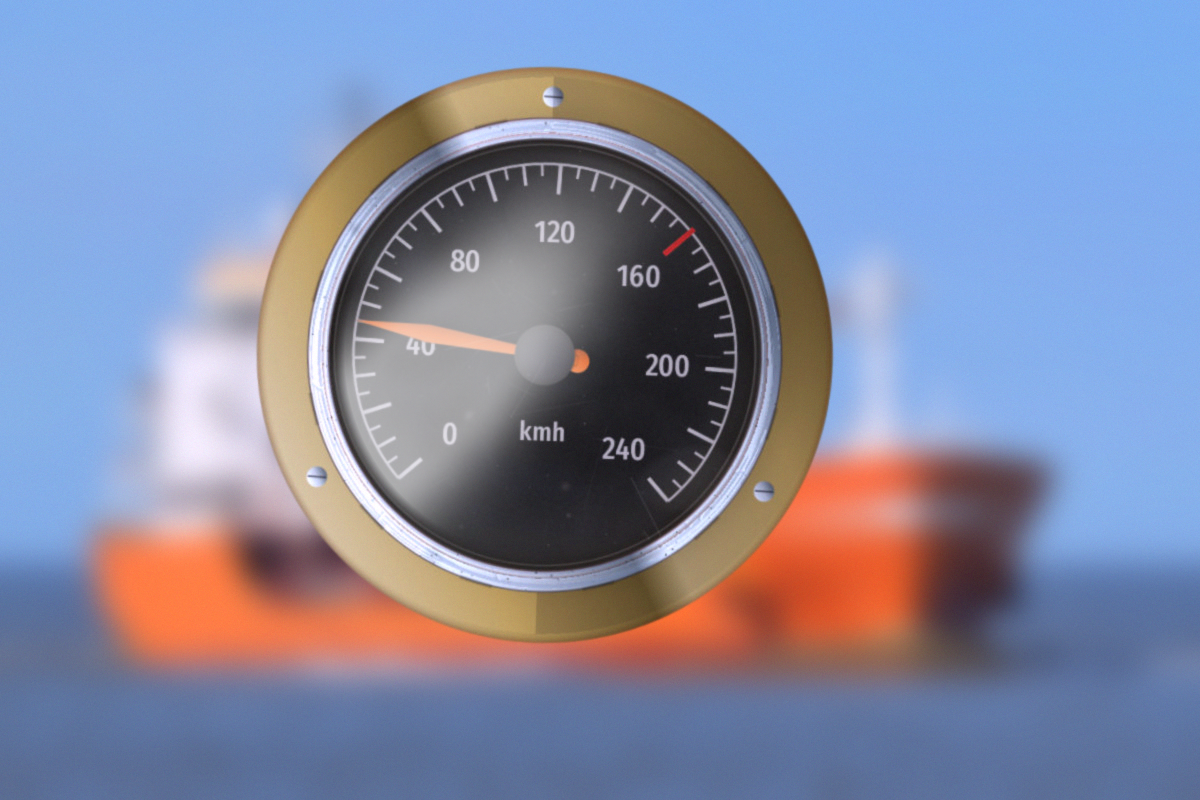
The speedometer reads 45 km/h
